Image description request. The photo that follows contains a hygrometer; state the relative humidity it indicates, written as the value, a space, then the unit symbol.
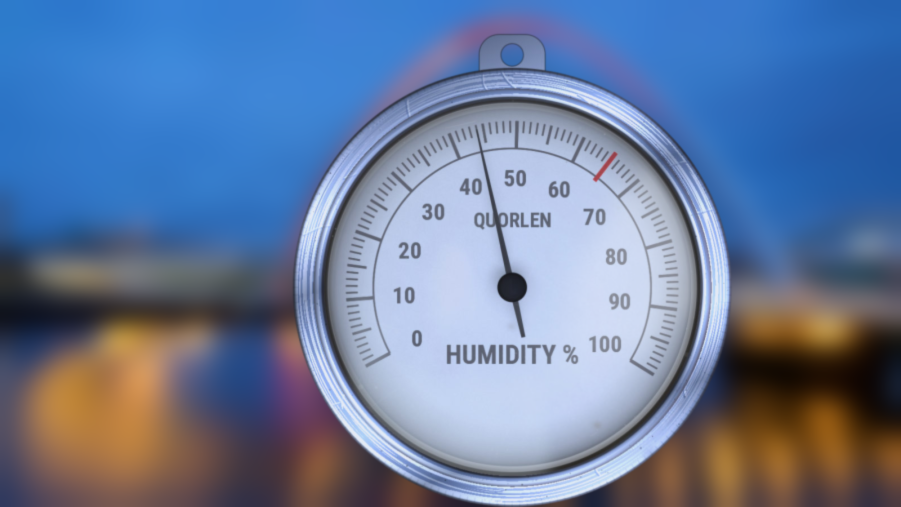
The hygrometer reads 44 %
